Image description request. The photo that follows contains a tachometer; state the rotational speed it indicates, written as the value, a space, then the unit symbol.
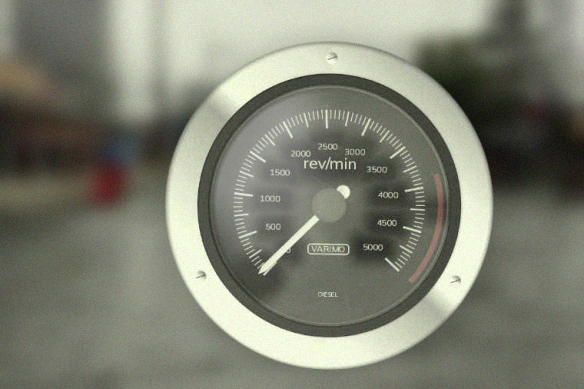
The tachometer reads 50 rpm
